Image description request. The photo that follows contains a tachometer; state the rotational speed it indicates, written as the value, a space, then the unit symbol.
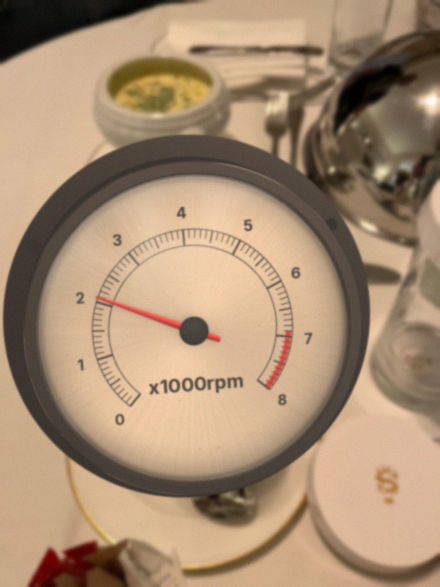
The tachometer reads 2100 rpm
